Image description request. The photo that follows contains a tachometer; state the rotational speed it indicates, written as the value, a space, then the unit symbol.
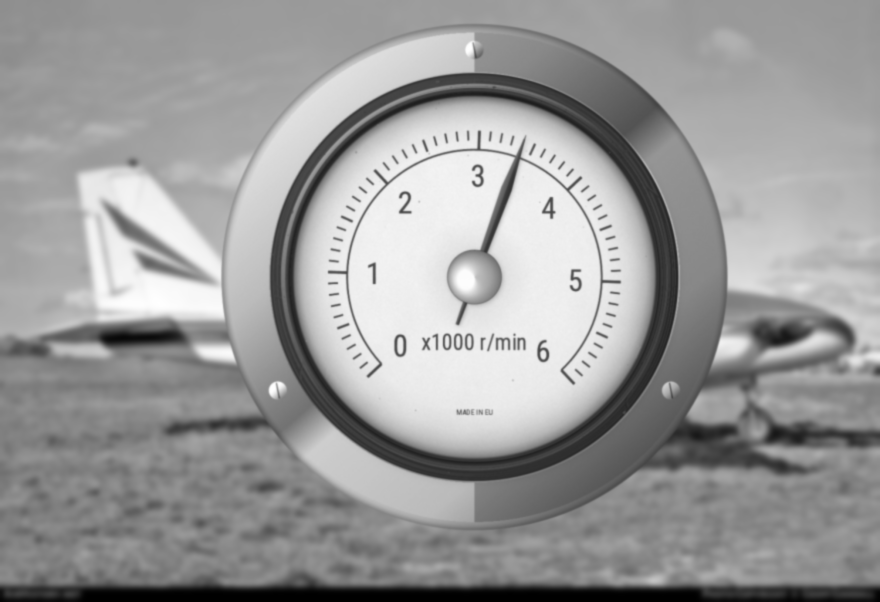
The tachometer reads 3400 rpm
